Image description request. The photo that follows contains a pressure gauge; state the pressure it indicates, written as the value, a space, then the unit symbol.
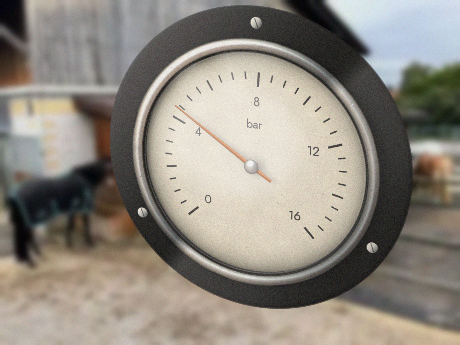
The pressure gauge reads 4.5 bar
